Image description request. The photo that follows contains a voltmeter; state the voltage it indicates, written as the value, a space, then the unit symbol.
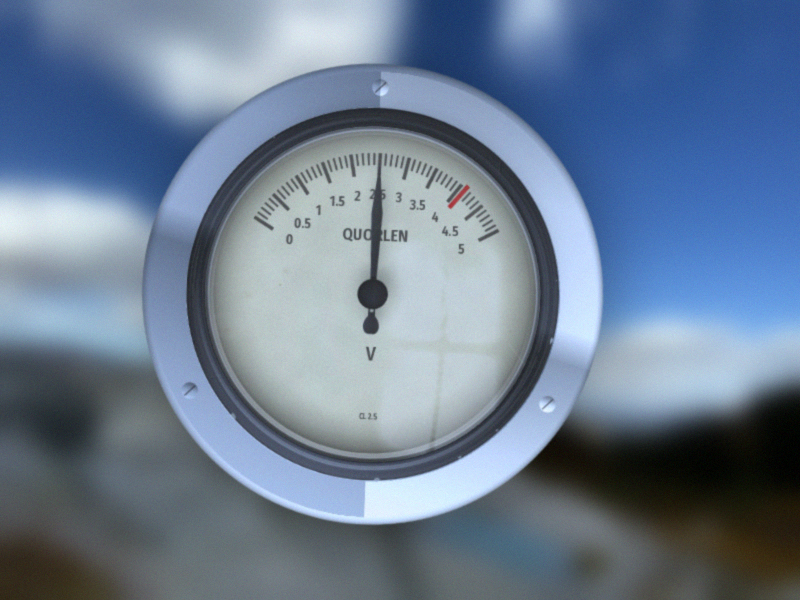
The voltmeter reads 2.5 V
